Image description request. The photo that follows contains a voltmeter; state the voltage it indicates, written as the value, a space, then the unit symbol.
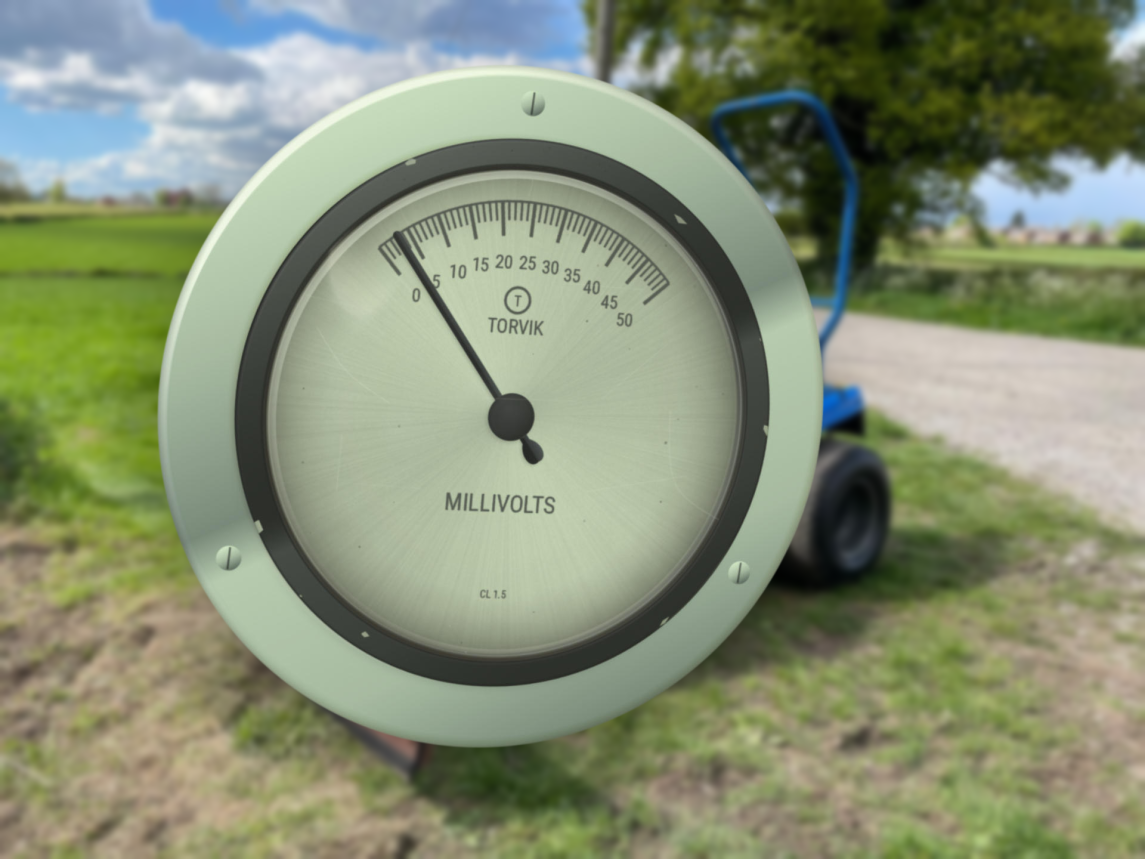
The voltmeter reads 3 mV
